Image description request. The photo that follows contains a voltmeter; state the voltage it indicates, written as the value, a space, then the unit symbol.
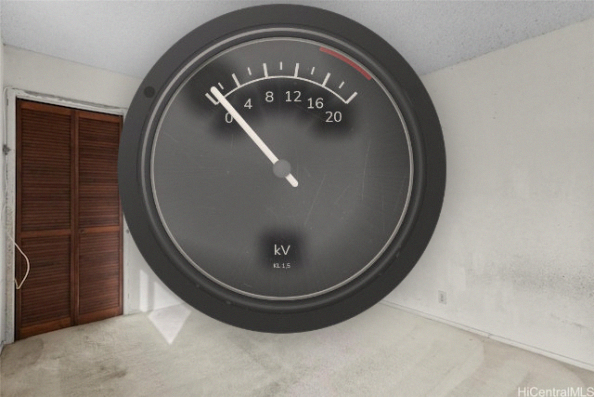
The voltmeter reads 1 kV
